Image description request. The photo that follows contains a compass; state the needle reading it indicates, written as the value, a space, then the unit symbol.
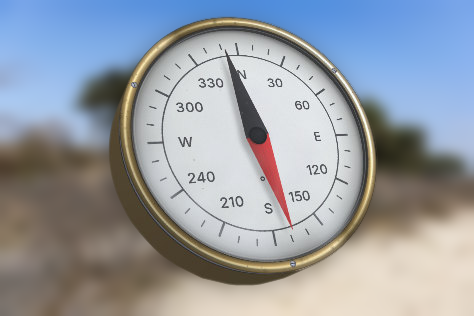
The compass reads 170 °
